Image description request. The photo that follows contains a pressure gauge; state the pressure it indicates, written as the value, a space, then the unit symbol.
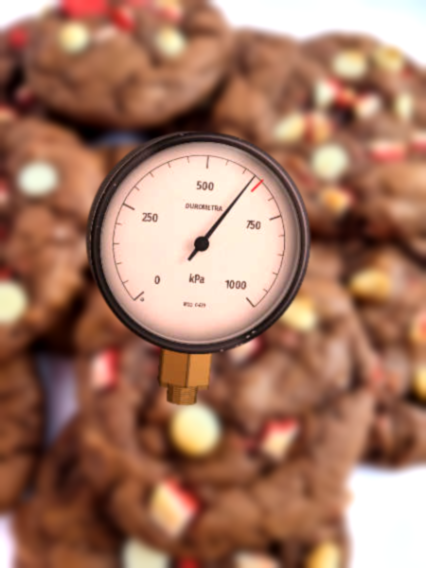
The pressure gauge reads 625 kPa
